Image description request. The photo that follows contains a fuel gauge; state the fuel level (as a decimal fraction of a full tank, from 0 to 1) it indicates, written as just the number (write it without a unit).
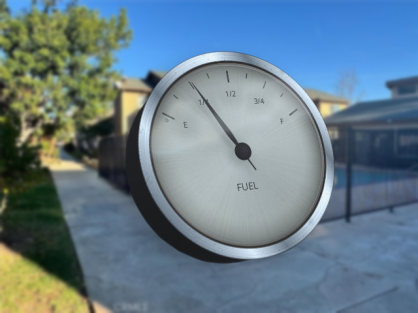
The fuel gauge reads 0.25
